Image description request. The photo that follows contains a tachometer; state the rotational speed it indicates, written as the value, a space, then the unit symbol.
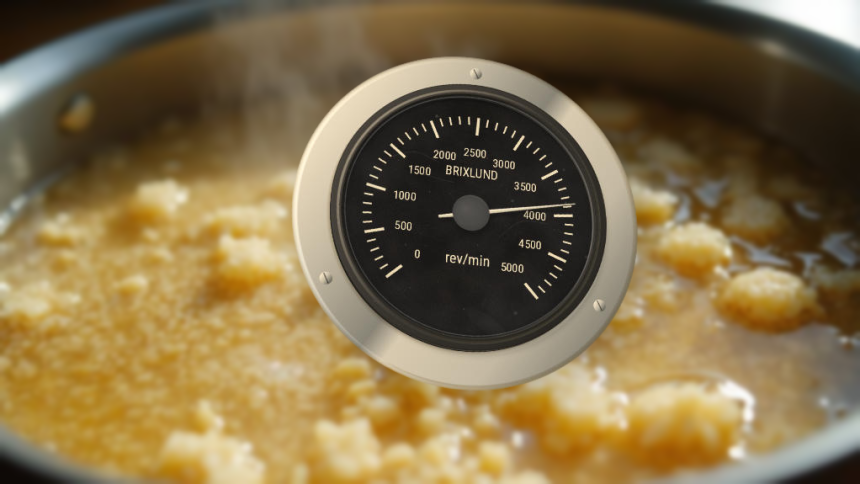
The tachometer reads 3900 rpm
